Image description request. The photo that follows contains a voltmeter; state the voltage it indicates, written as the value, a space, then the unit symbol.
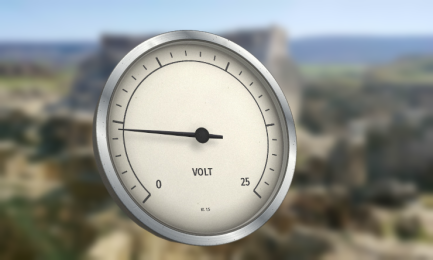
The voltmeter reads 4.5 V
